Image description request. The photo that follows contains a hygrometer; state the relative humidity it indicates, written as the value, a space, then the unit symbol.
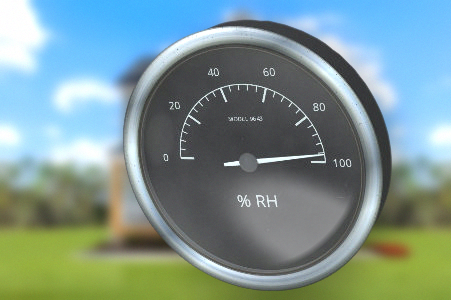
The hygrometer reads 96 %
